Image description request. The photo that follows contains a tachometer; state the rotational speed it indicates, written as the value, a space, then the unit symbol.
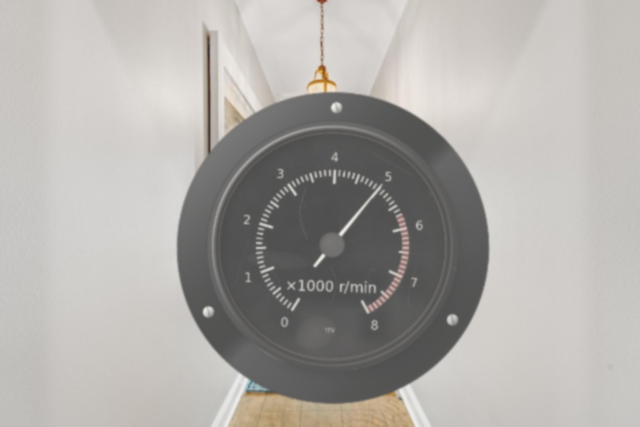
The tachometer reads 5000 rpm
